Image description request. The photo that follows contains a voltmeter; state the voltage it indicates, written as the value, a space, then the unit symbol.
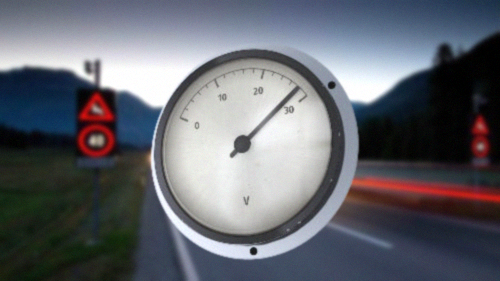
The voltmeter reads 28 V
